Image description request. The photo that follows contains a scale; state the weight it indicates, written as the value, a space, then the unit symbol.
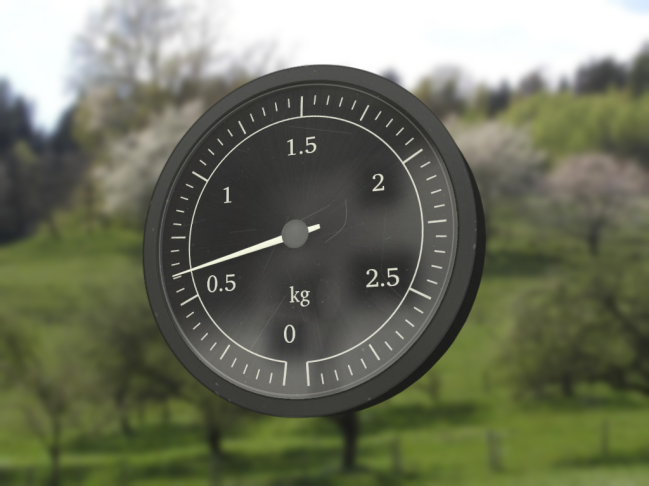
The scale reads 0.6 kg
